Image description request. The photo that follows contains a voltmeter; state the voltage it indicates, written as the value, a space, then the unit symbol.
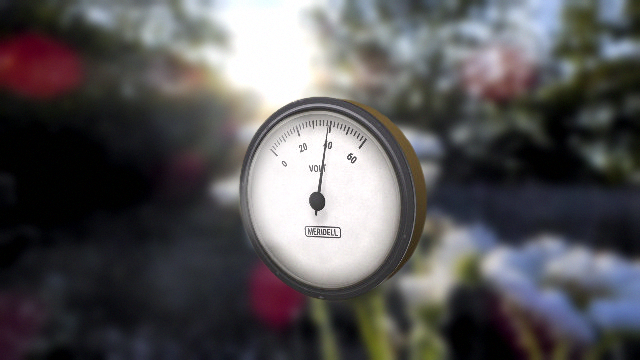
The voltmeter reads 40 V
